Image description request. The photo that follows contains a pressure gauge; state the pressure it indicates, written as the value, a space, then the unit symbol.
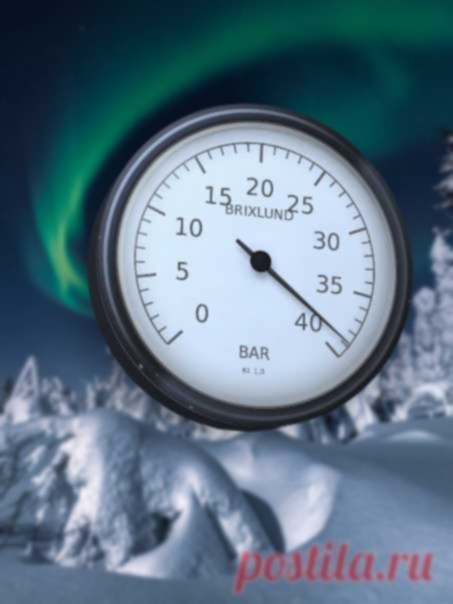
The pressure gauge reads 39 bar
